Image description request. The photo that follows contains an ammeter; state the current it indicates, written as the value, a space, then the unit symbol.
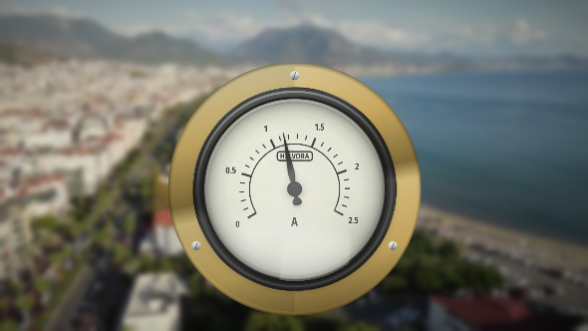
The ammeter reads 1.15 A
